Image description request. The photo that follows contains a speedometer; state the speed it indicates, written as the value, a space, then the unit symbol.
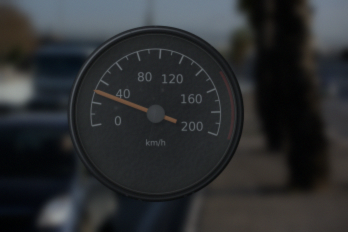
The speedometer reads 30 km/h
